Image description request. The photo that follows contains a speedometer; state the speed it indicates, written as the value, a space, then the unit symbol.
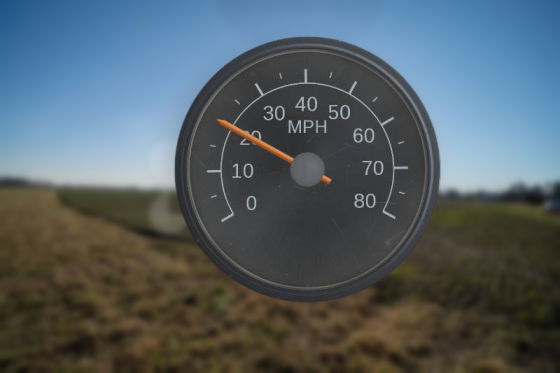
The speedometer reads 20 mph
